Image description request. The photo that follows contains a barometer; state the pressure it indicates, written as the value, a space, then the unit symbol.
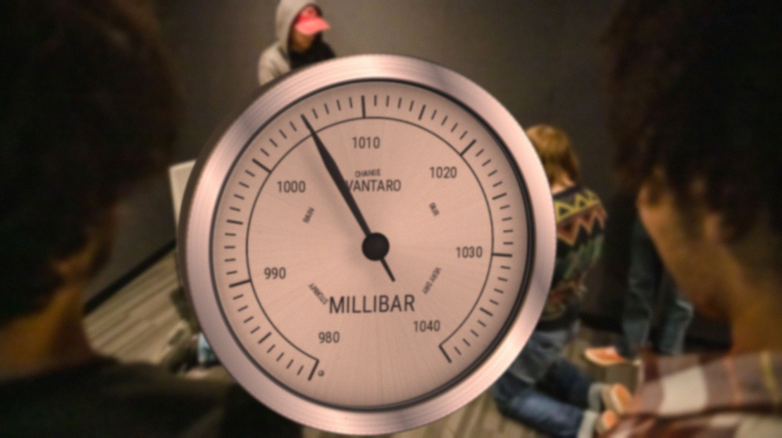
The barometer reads 1005 mbar
